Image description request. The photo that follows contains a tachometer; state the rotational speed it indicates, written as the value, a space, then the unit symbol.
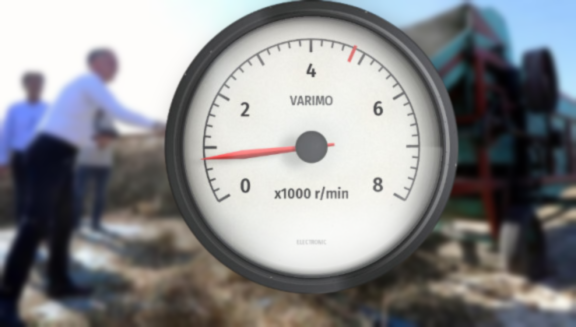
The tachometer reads 800 rpm
